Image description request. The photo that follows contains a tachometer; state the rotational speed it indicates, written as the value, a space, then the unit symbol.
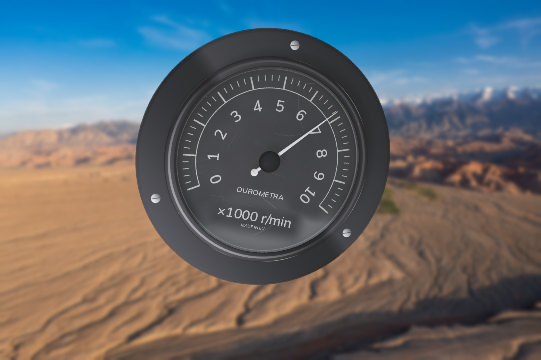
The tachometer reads 6800 rpm
